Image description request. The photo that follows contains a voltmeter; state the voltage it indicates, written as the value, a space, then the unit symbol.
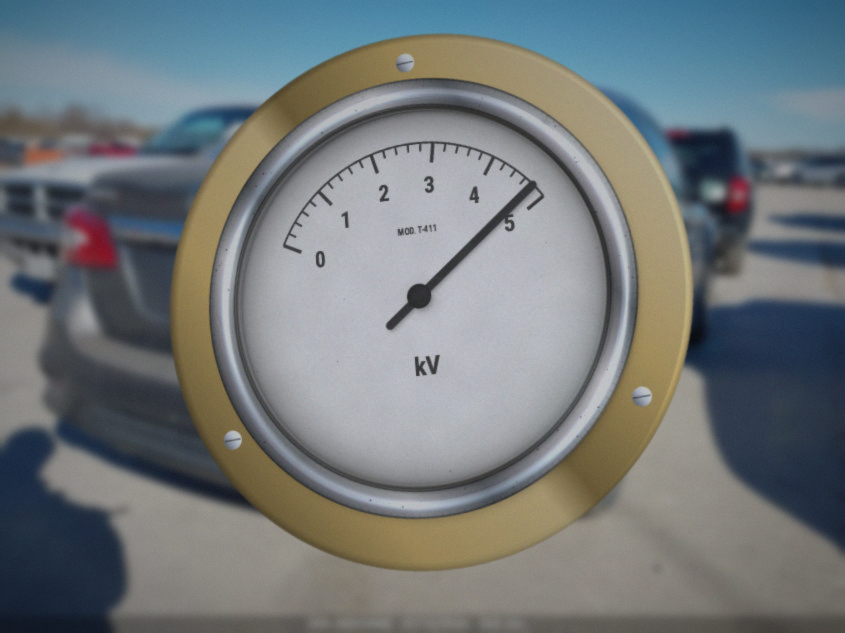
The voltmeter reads 4.8 kV
